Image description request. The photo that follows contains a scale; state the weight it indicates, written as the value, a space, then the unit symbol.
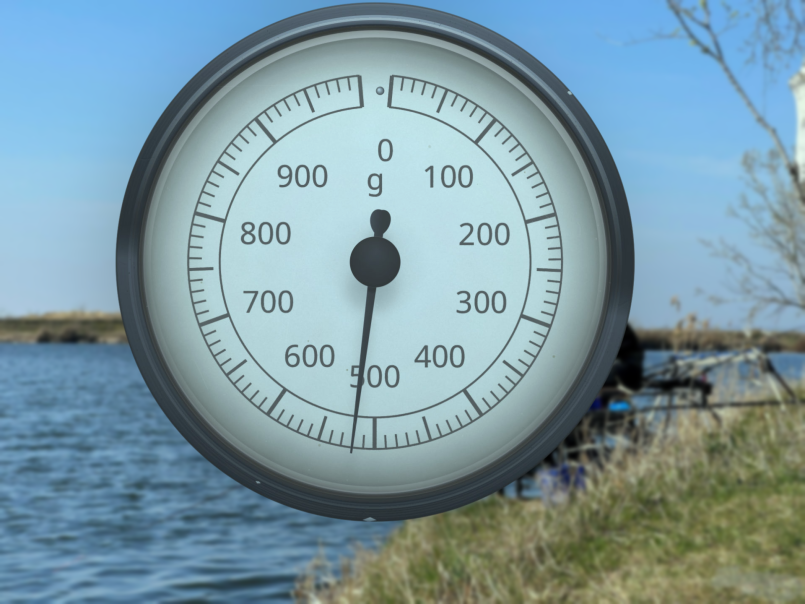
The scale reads 520 g
